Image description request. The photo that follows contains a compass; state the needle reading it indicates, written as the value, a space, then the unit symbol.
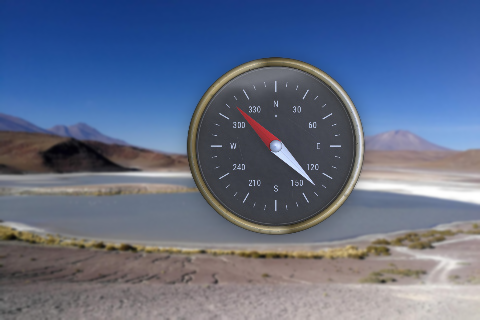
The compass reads 315 °
